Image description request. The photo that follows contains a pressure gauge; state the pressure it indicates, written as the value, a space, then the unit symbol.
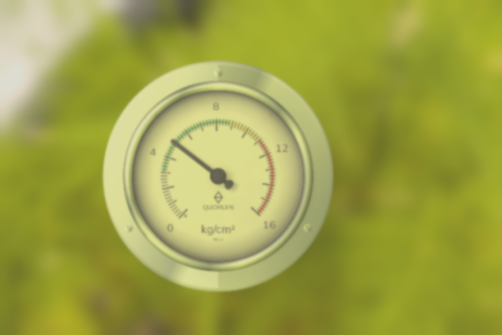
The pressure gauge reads 5 kg/cm²
